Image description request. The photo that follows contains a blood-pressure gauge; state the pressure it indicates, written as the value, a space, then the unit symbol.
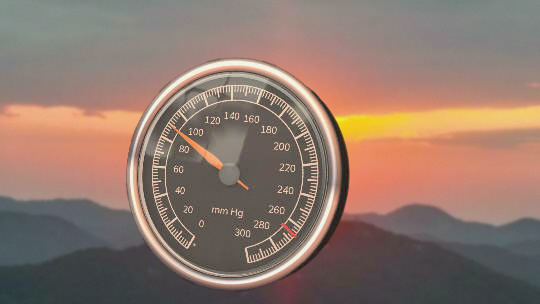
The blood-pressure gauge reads 90 mmHg
